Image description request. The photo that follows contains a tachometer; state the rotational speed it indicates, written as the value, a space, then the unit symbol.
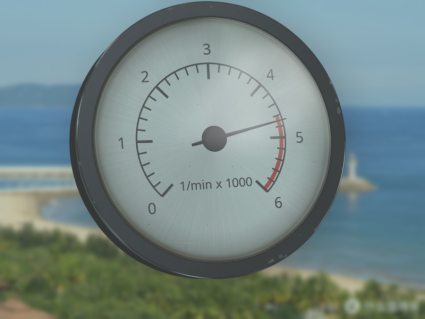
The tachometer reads 4700 rpm
